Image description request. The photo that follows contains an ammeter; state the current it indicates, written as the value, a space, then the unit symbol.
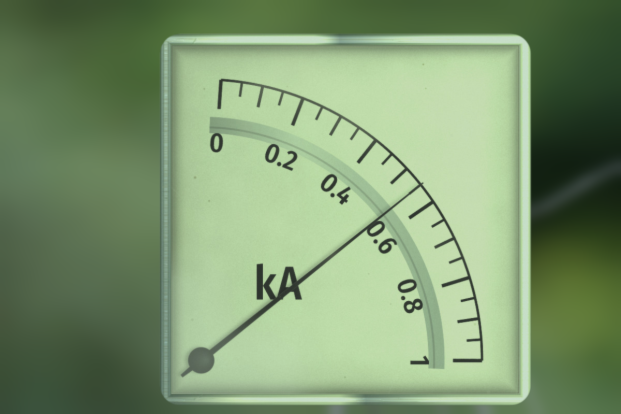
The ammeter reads 0.55 kA
